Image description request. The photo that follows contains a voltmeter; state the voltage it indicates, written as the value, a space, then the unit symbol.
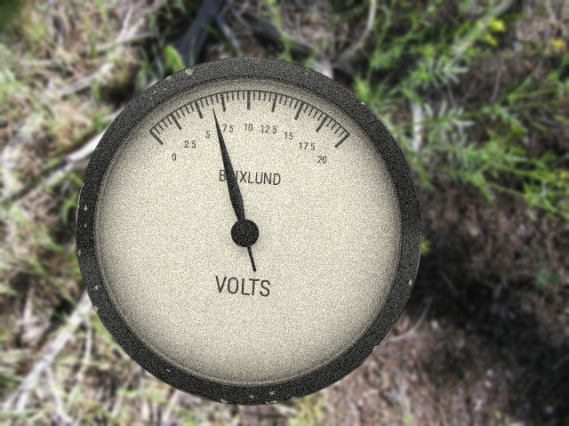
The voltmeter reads 6.5 V
